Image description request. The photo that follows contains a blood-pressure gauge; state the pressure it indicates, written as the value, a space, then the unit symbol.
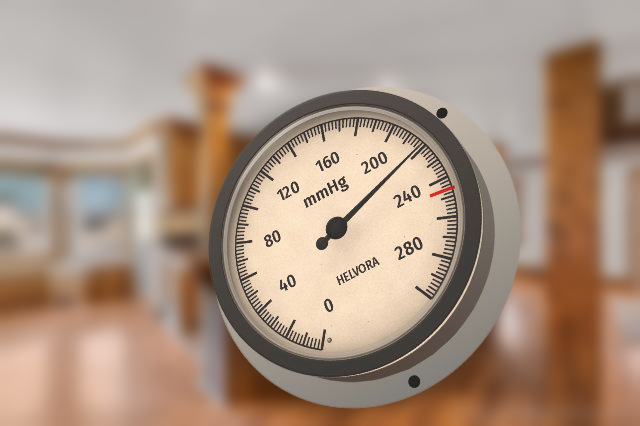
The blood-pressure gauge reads 220 mmHg
